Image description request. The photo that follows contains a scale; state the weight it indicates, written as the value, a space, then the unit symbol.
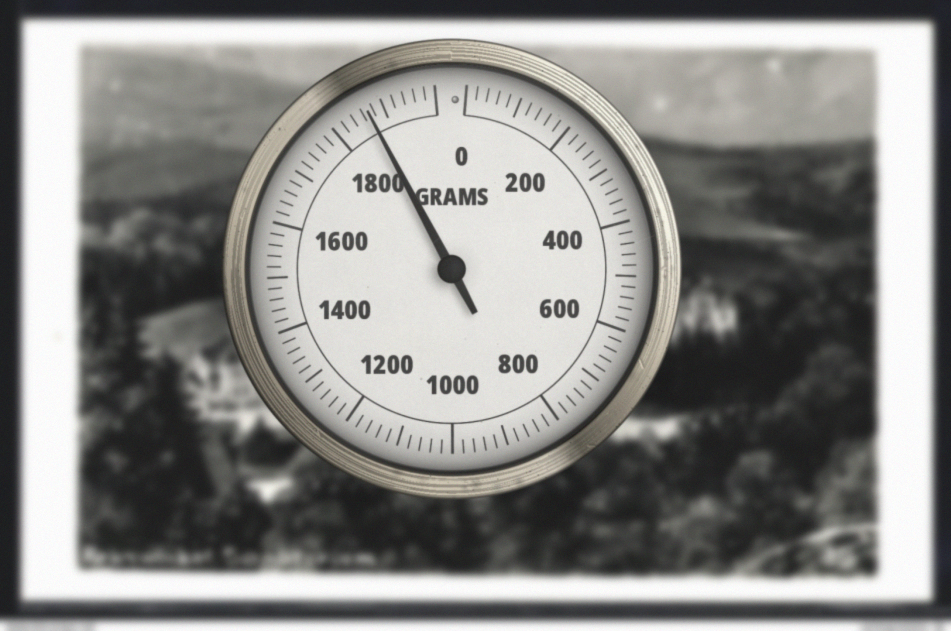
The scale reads 1870 g
